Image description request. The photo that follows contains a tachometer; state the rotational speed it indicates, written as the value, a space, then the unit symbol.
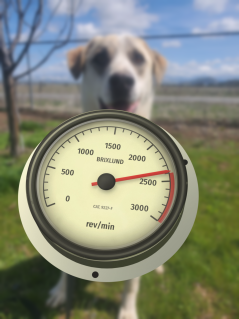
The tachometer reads 2400 rpm
